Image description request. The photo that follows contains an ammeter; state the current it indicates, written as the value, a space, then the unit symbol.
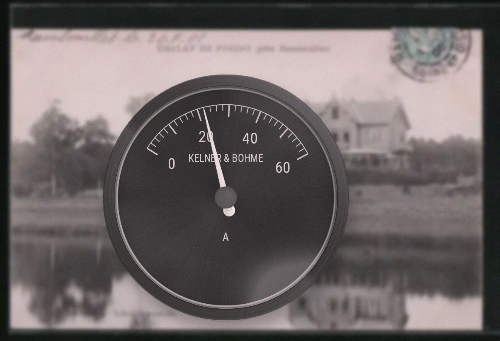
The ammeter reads 22 A
